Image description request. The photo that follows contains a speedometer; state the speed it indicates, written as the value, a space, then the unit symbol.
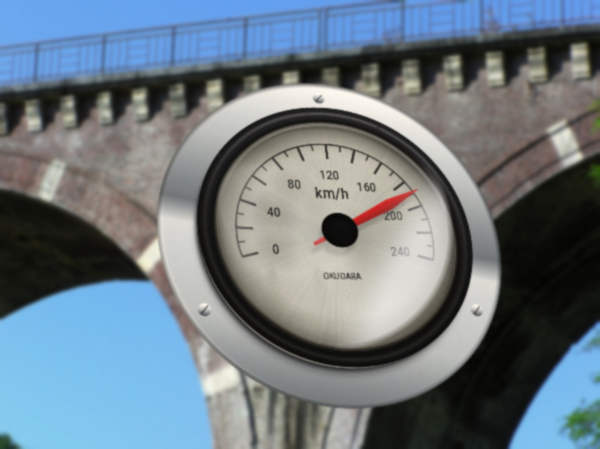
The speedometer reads 190 km/h
